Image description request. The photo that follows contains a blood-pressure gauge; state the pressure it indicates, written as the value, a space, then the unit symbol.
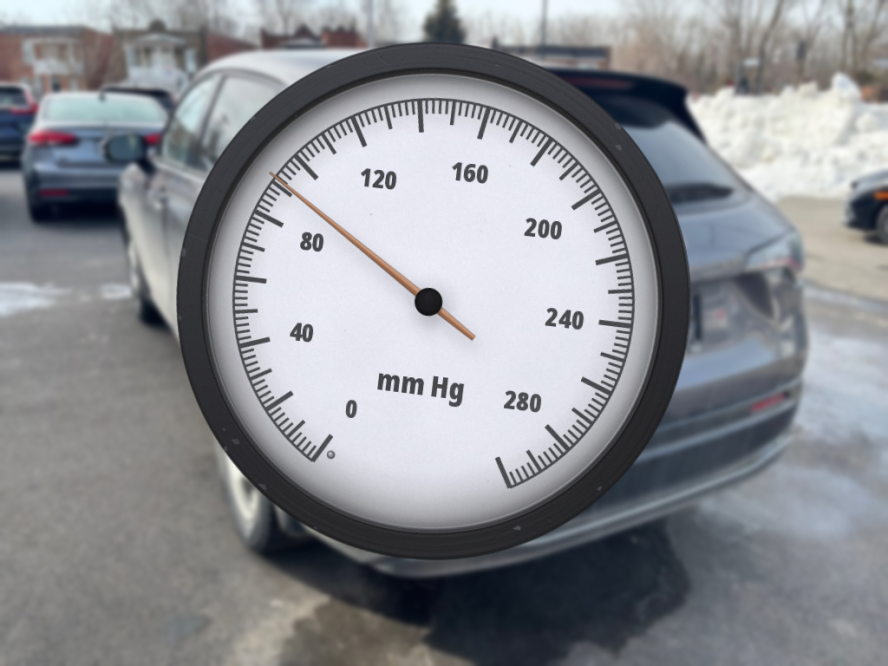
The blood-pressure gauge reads 92 mmHg
